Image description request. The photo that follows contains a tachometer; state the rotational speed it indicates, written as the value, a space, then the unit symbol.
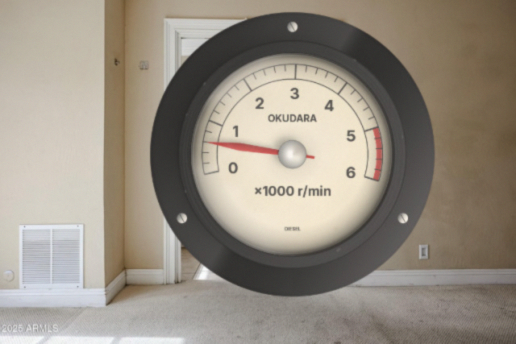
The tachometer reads 600 rpm
